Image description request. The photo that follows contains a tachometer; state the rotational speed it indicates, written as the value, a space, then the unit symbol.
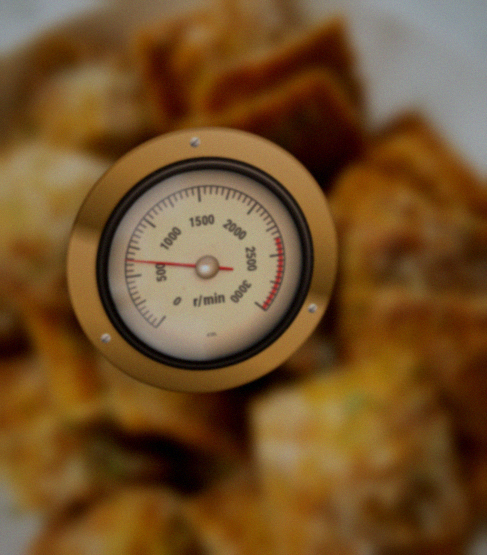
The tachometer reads 650 rpm
